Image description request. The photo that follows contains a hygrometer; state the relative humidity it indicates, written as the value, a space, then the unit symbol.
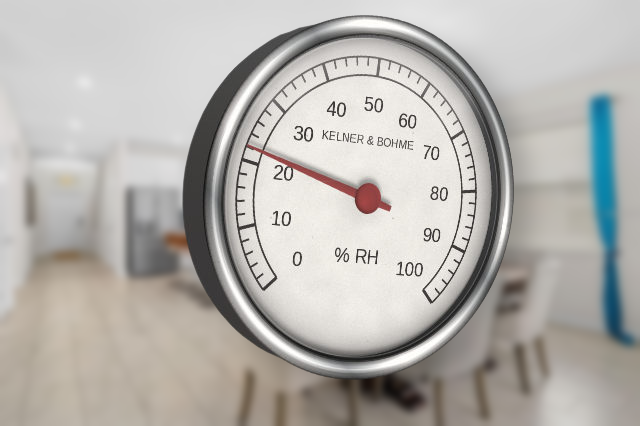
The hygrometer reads 22 %
